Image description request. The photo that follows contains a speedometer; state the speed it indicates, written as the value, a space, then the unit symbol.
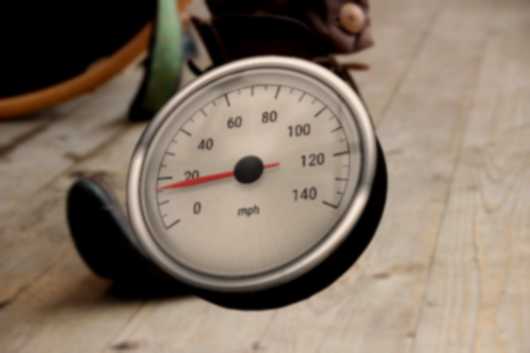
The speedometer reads 15 mph
